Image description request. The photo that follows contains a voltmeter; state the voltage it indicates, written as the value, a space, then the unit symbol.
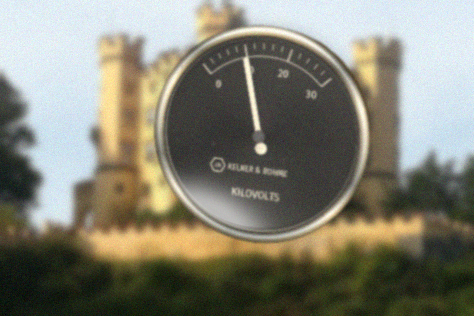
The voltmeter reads 10 kV
